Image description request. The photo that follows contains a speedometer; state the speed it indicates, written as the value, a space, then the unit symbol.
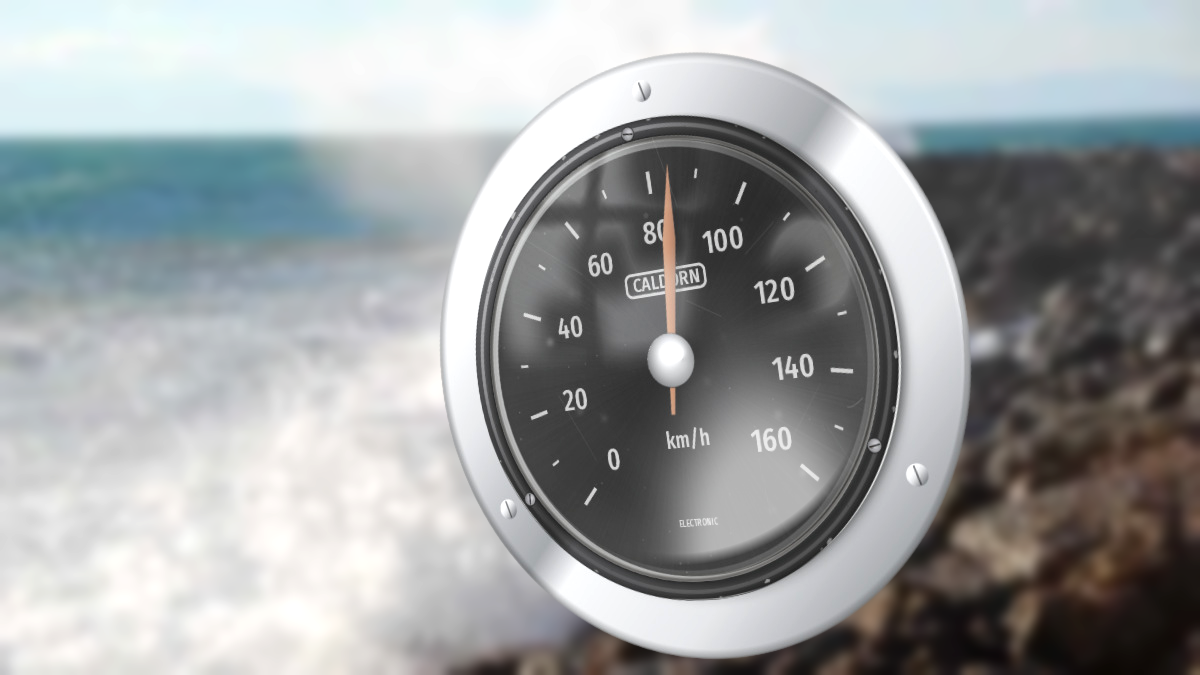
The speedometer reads 85 km/h
